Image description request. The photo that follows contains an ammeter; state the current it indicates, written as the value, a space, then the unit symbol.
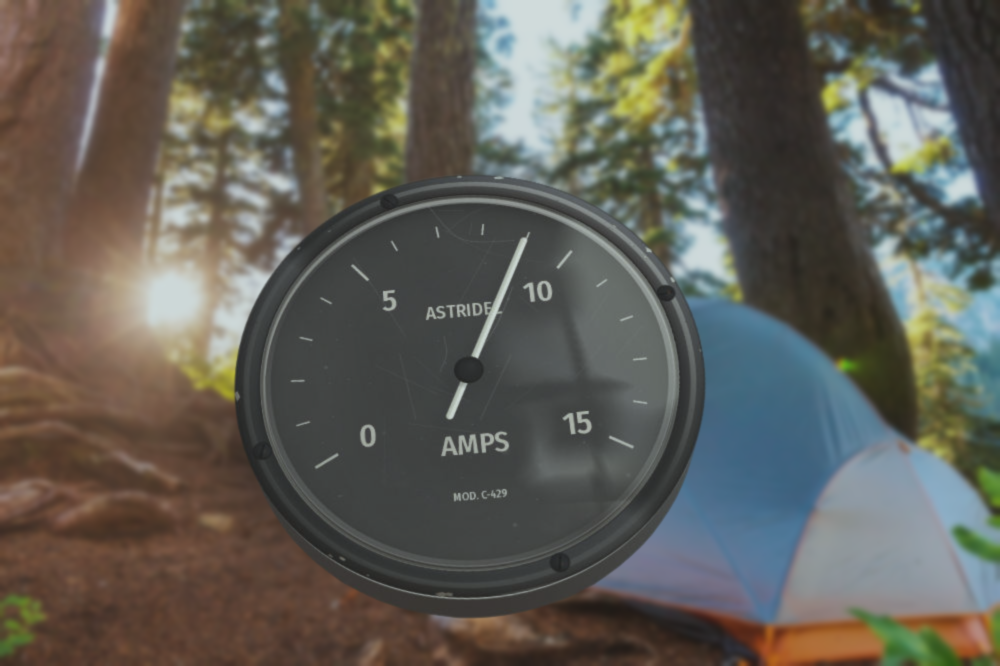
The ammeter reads 9 A
